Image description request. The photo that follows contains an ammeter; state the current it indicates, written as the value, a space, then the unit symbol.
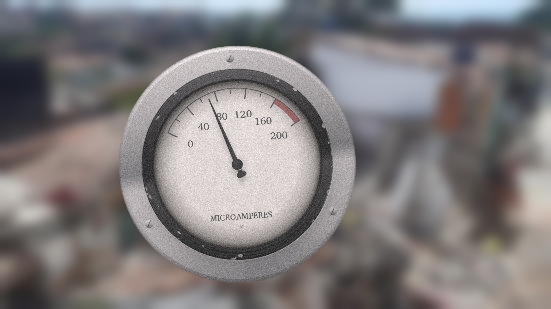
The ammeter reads 70 µA
